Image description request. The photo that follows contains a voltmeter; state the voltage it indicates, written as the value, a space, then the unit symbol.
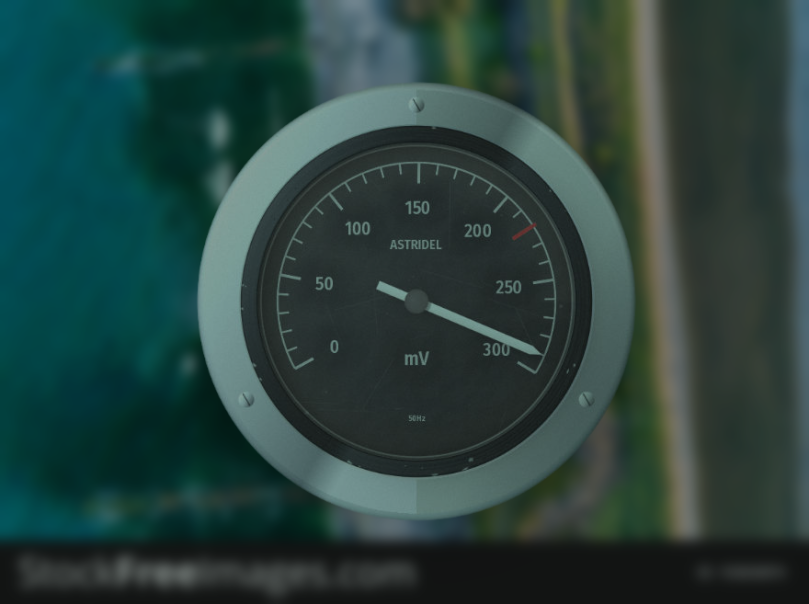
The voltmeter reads 290 mV
